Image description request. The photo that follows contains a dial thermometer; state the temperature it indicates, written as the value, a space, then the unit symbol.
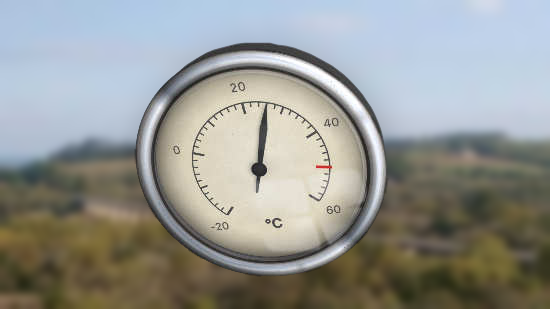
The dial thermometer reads 26 °C
